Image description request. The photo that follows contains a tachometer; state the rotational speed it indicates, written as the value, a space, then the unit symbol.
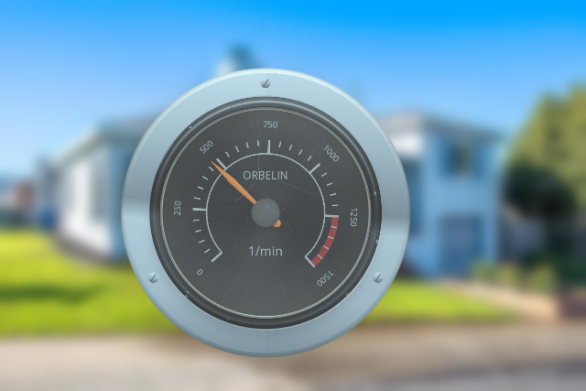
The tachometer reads 475 rpm
